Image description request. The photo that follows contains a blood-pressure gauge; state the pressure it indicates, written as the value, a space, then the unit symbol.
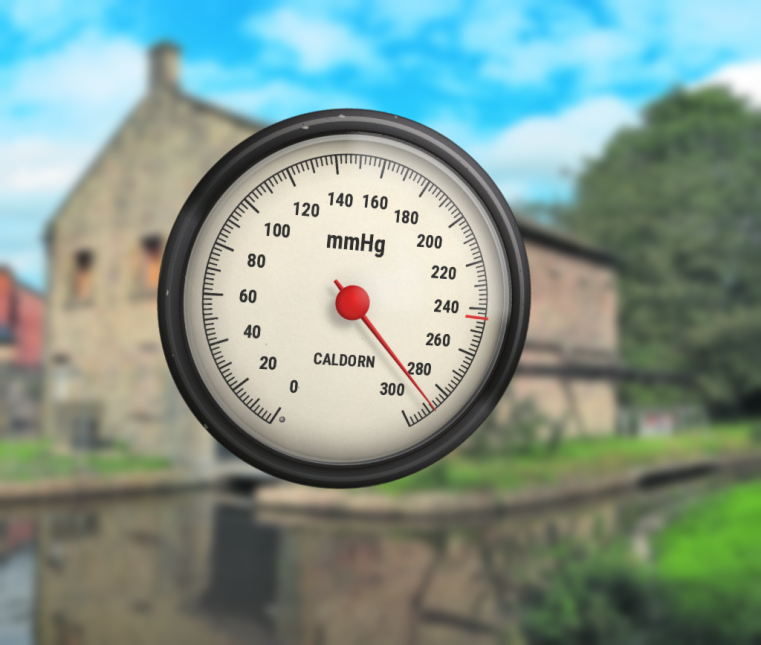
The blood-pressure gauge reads 288 mmHg
